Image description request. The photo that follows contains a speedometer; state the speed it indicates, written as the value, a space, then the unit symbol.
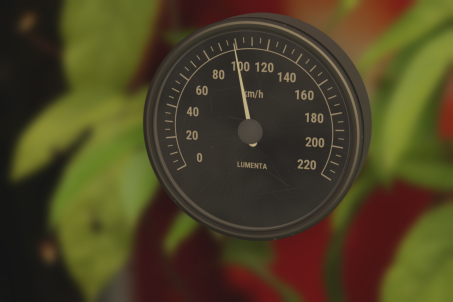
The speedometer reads 100 km/h
